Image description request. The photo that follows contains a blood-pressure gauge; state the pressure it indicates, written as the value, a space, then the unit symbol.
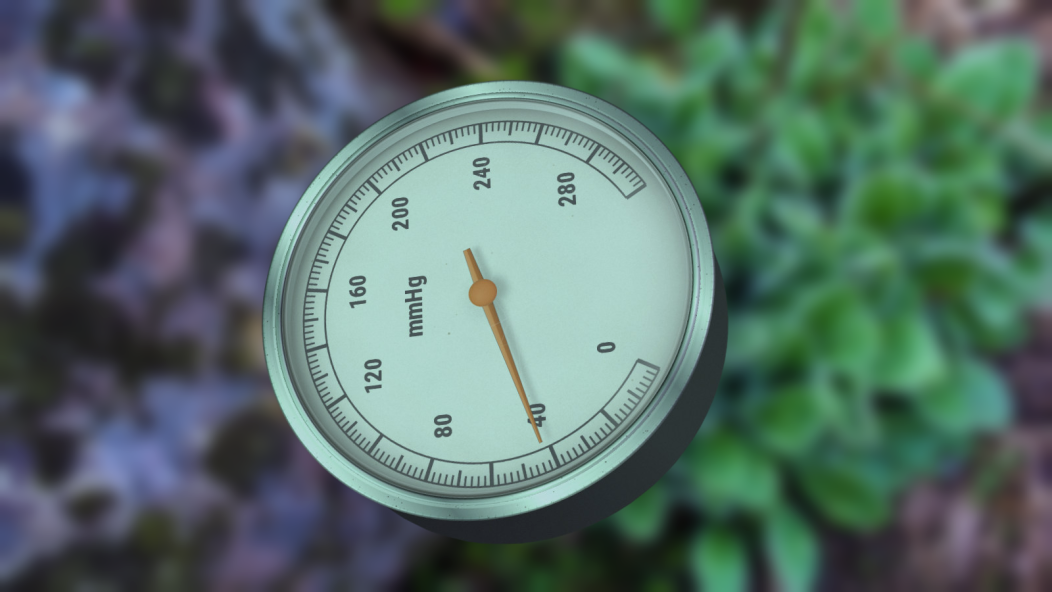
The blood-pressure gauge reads 42 mmHg
